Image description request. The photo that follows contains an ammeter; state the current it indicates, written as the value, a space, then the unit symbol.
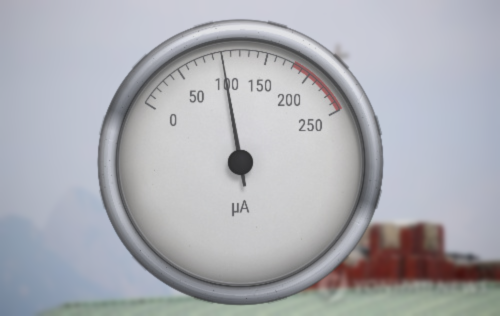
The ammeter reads 100 µA
